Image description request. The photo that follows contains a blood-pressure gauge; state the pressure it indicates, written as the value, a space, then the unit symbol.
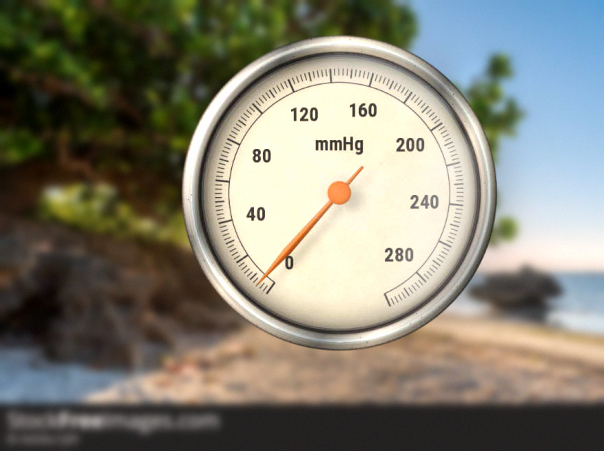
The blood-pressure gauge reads 6 mmHg
